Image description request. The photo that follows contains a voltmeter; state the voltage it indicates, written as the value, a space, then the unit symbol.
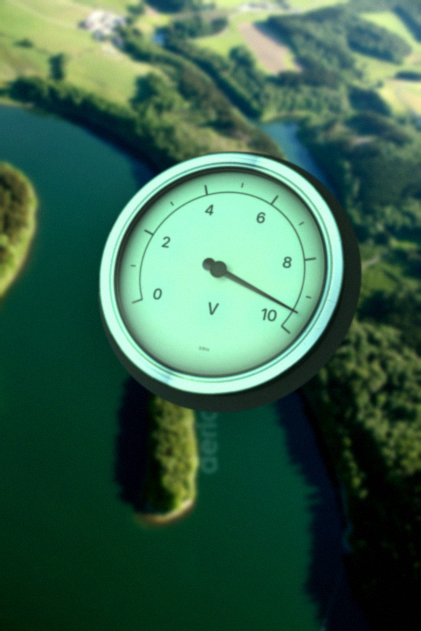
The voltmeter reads 9.5 V
